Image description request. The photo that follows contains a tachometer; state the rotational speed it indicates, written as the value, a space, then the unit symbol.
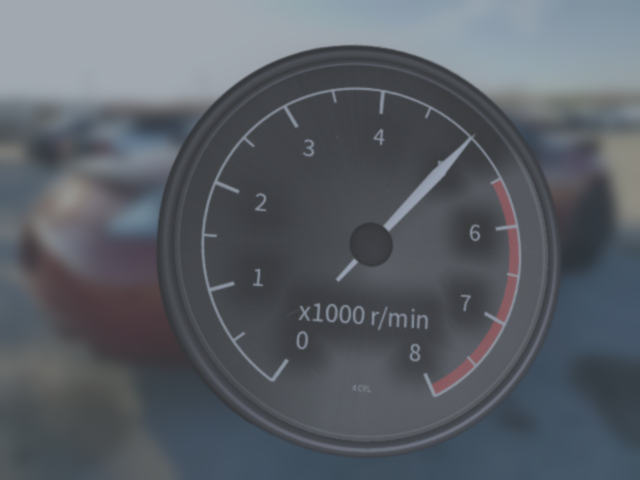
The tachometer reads 5000 rpm
